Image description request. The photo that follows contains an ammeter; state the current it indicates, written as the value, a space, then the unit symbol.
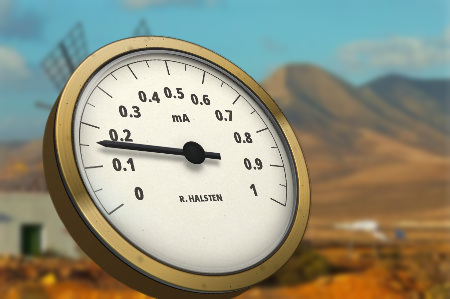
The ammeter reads 0.15 mA
